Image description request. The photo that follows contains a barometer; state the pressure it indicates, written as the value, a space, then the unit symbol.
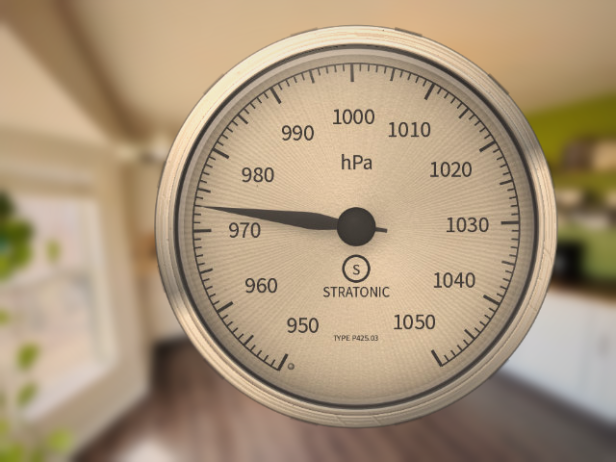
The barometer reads 973 hPa
